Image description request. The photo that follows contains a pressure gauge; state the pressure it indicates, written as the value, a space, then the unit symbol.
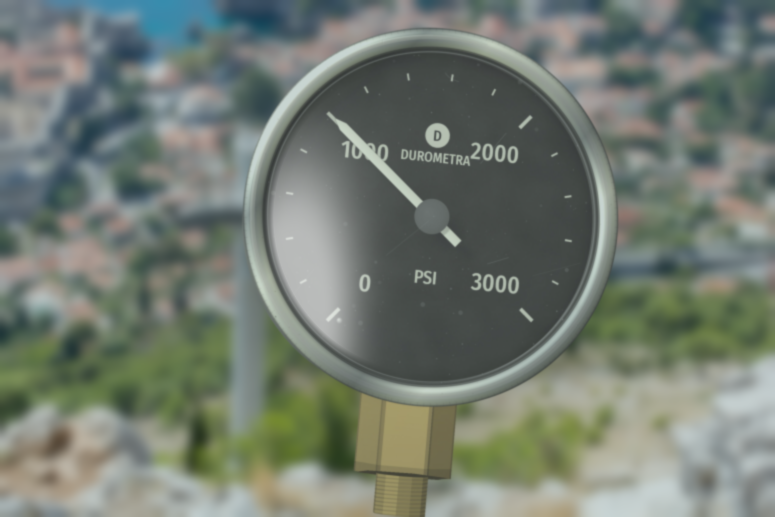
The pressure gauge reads 1000 psi
